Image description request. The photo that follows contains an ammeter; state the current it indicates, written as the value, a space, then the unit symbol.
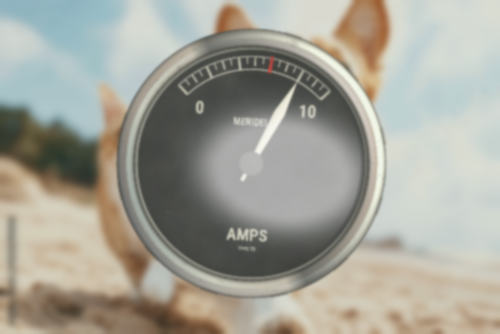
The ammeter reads 8 A
